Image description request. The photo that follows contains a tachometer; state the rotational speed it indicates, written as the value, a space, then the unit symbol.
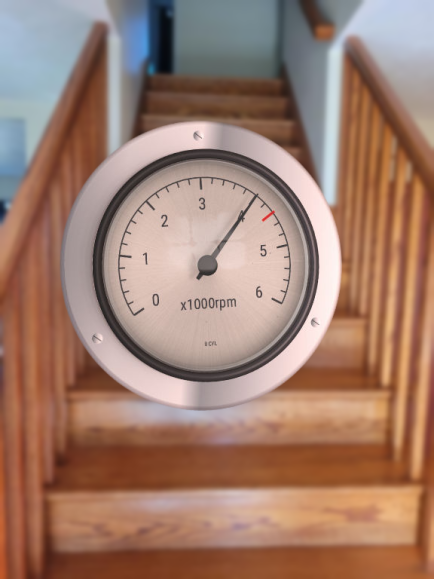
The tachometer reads 4000 rpm
